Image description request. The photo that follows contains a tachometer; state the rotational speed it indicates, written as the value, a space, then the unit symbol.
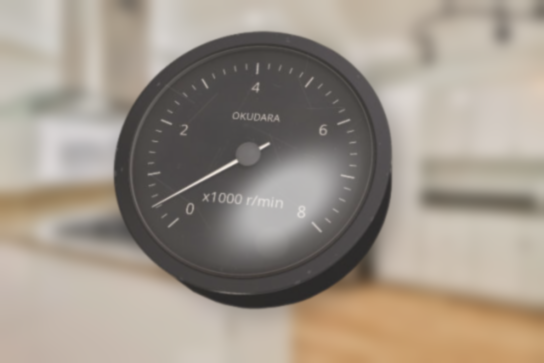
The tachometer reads 400 rpm
